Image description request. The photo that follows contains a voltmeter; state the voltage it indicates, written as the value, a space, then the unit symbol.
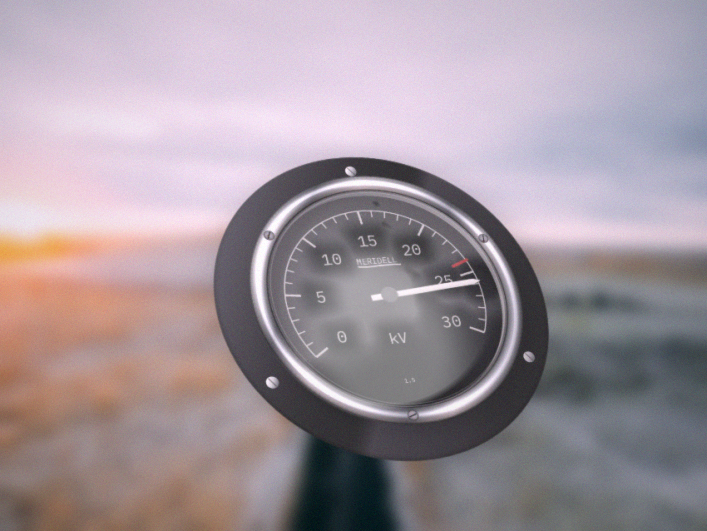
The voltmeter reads 26 kV
